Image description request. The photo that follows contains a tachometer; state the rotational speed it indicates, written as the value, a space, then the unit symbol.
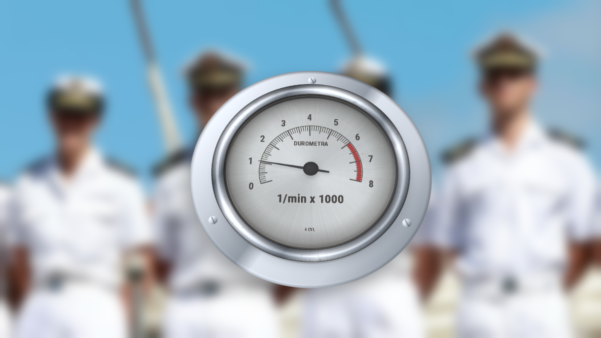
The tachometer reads 1000 rpm
